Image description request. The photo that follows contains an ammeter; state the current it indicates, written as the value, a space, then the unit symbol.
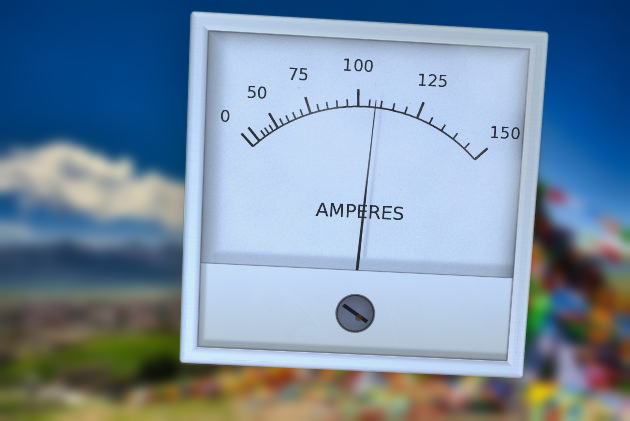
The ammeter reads 107.5 A
